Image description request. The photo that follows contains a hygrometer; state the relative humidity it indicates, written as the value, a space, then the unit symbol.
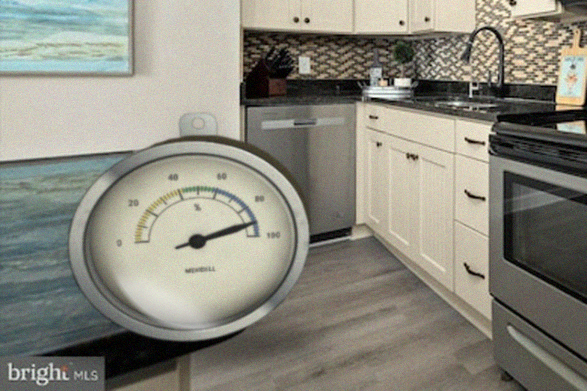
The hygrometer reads 90 %
